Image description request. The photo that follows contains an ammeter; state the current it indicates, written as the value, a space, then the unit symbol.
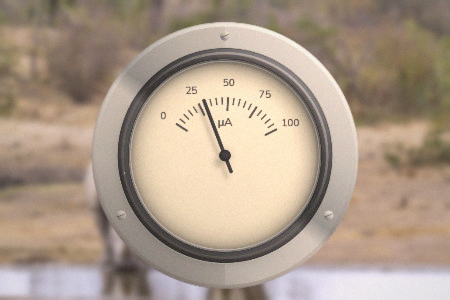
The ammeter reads 30 µA
